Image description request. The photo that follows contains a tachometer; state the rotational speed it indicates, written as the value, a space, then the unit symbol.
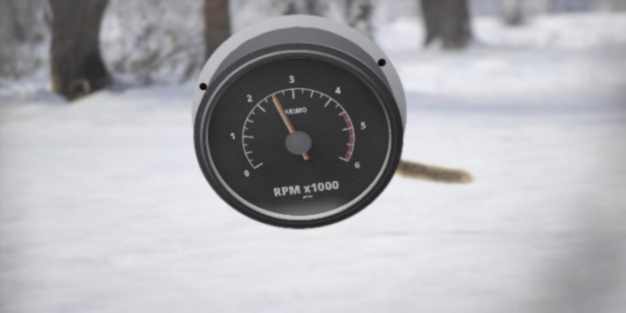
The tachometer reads 2500 rpm
